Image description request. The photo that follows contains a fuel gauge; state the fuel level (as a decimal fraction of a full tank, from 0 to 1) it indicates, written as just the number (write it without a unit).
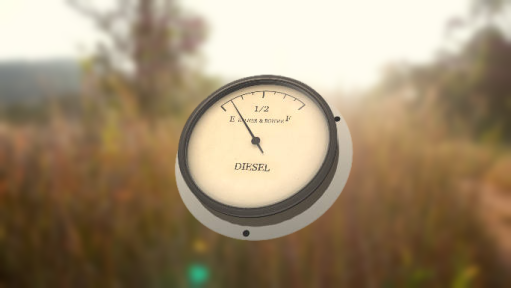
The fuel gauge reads 0.125
